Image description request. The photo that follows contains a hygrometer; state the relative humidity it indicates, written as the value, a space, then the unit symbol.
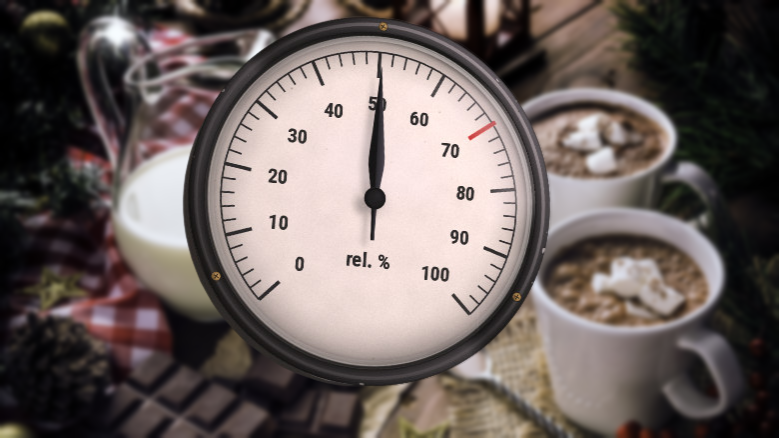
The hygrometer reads 50 %
